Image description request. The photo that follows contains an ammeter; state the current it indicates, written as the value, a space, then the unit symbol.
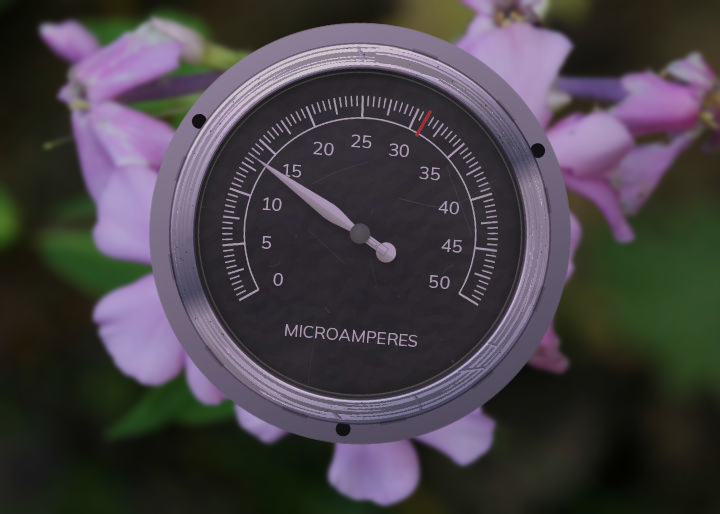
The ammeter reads 13.5 µA
